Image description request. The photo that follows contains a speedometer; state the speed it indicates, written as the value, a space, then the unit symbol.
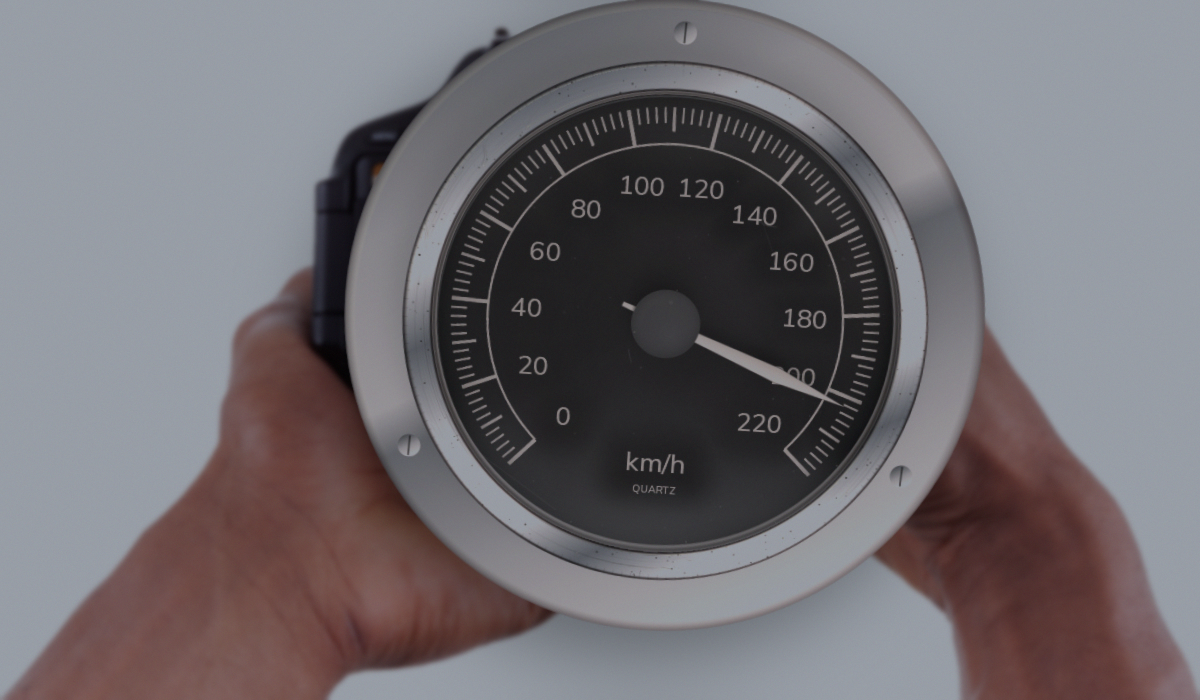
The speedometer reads 202 km/h
